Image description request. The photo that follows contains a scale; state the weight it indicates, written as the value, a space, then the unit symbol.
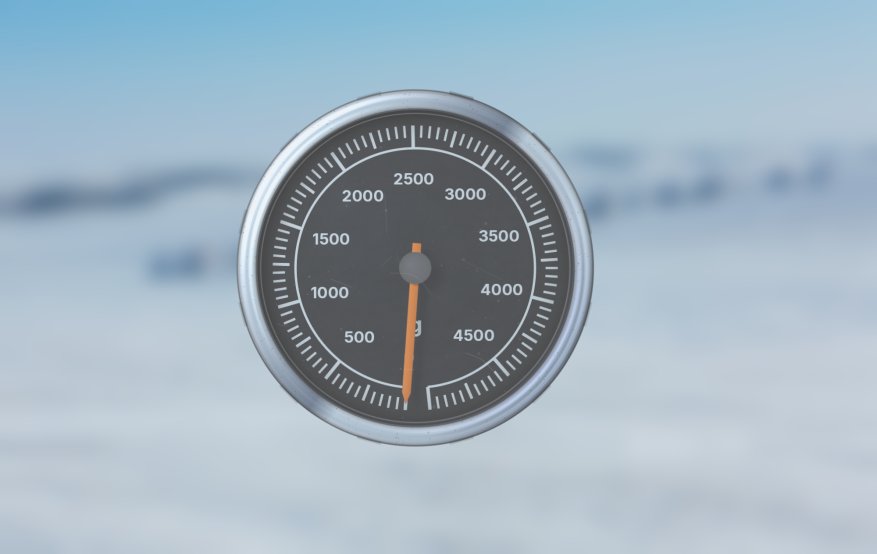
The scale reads 0 g
